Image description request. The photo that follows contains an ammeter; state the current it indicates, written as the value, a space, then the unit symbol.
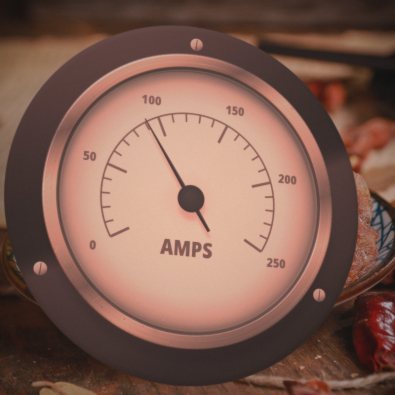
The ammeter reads 90 A
